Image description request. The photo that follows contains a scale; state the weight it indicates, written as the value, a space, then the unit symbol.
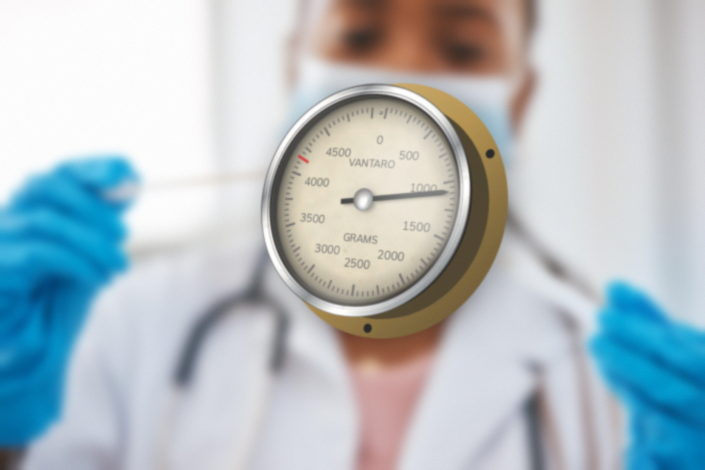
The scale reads 1100 g
